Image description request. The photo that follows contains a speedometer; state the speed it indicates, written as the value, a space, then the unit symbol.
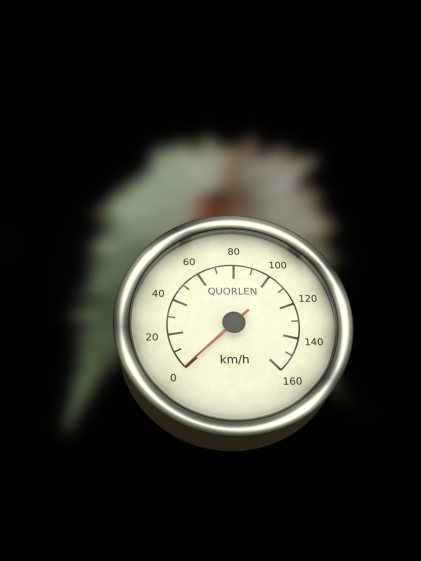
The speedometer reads 0 km/h
